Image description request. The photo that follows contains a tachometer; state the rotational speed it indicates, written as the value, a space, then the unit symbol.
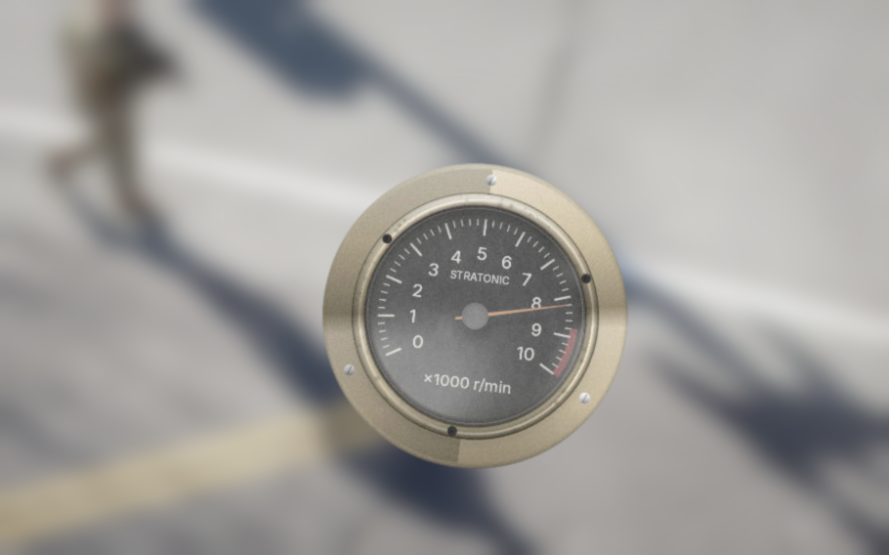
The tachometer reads 8200 rpm
